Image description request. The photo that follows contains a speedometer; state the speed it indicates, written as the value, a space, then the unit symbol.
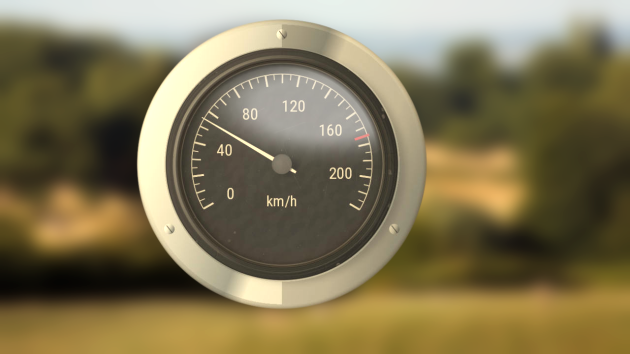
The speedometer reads 55 km/h
